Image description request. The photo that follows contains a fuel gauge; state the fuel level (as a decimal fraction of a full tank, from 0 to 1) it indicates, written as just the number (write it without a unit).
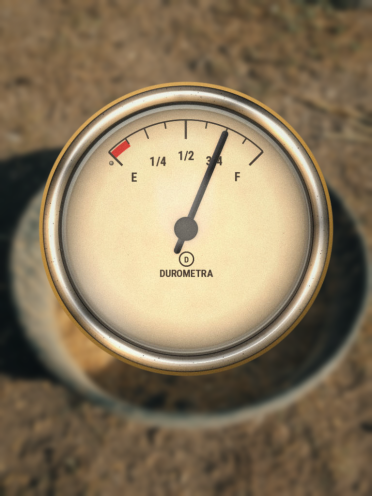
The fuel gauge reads 0.75
